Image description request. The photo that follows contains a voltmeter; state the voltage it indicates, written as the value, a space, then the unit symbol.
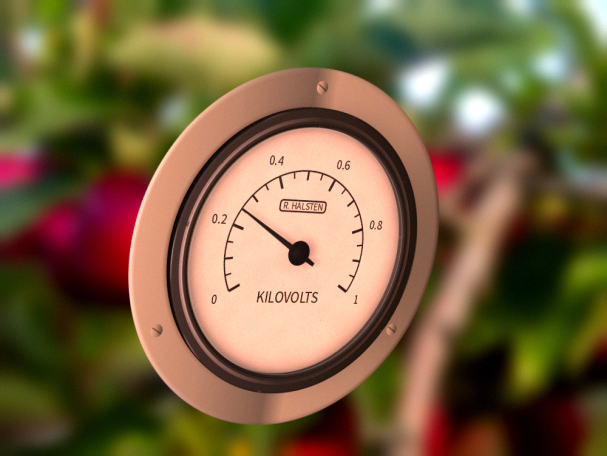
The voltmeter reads 0.25 kV
